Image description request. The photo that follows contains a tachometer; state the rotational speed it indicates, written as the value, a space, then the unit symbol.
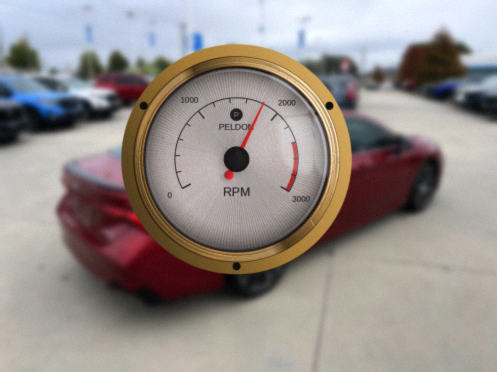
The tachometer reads 1800 rpm
